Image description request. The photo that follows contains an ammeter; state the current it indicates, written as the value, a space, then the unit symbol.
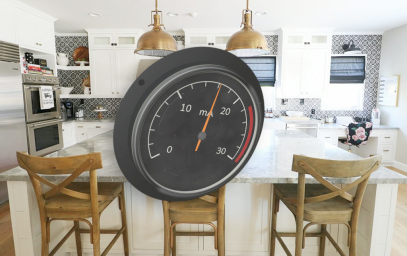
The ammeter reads 16 mA
